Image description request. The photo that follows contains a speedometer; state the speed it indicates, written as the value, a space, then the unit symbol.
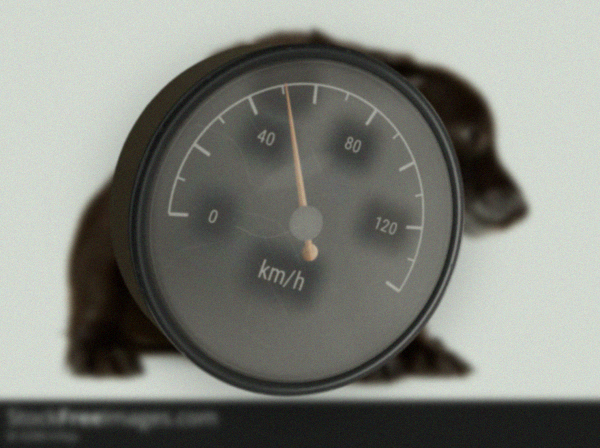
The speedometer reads 50 km/h
